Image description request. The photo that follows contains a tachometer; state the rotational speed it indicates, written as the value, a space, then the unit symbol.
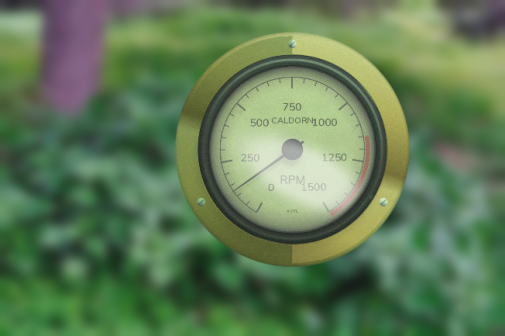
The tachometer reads 125 rpm
